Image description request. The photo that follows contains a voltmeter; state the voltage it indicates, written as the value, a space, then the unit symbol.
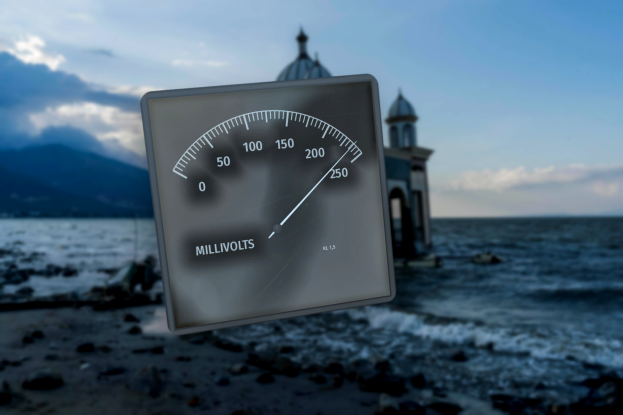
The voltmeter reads 235 mV
